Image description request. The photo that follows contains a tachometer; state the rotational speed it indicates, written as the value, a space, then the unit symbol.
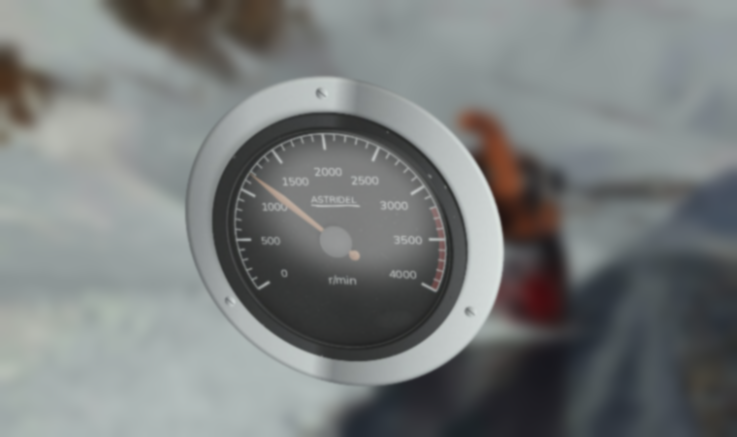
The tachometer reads 1200 rpm
